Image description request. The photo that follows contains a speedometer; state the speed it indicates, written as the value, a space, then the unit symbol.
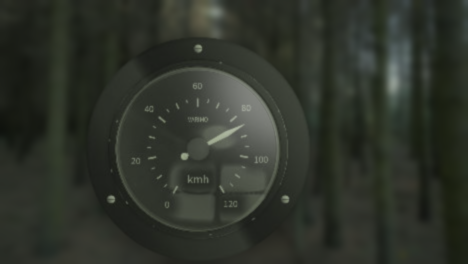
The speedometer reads 85 km/h
